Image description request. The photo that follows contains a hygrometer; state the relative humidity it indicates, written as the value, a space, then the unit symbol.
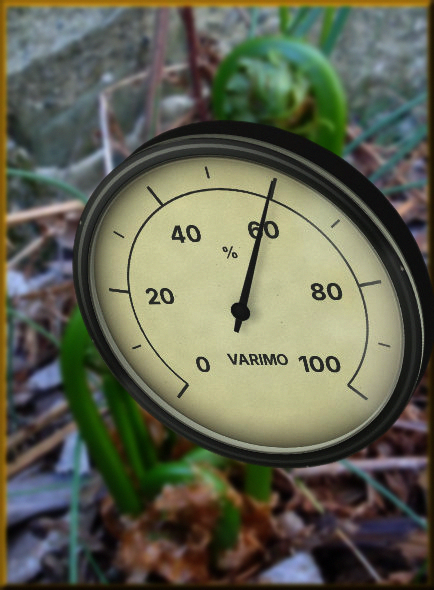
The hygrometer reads 60 %
